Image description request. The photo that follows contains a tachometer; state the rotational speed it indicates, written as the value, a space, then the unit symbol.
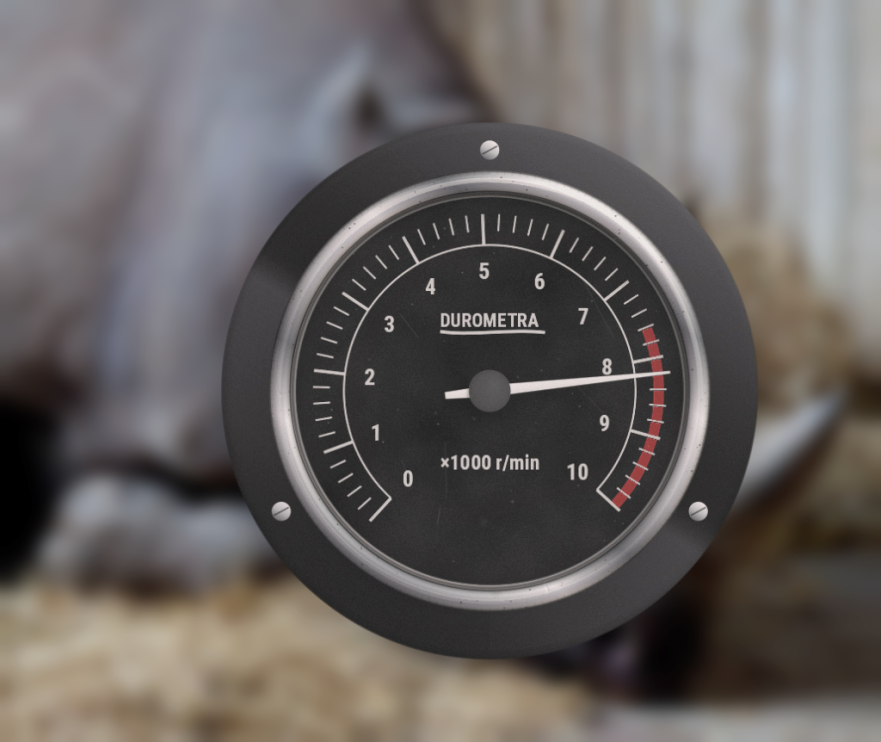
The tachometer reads 8200 rpm
